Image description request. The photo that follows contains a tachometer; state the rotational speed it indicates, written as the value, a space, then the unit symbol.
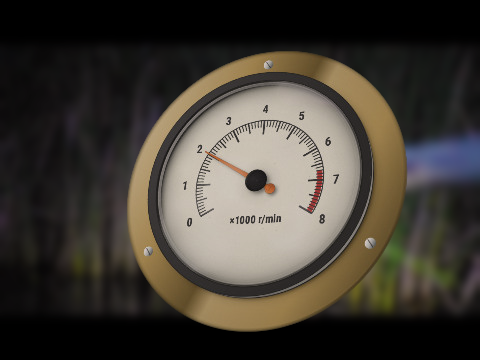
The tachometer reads 2000 rpm
